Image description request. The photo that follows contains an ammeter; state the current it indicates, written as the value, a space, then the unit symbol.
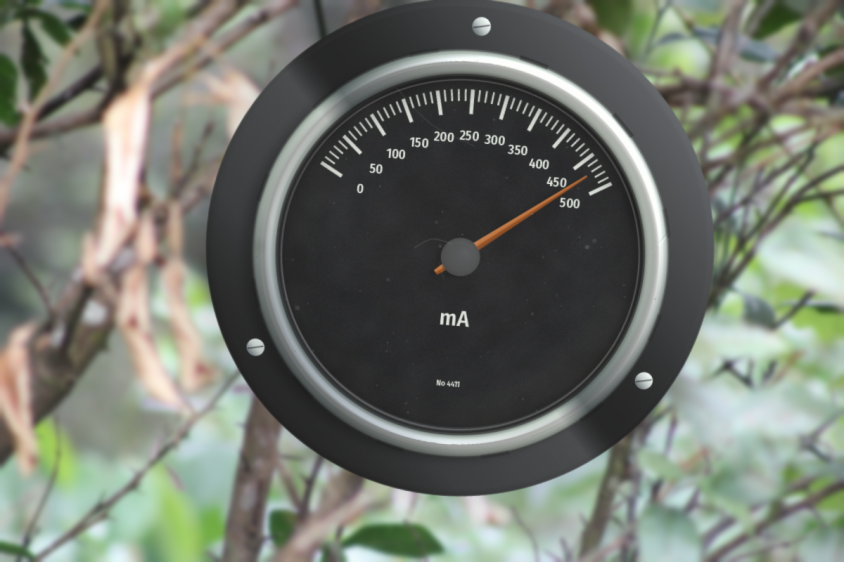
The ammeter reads 470 mA
